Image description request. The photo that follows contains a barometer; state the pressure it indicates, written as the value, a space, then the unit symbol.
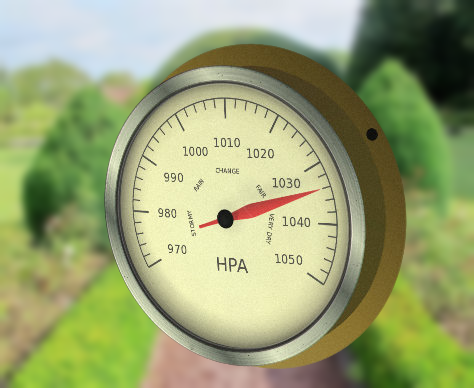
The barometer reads 1034 hPa
